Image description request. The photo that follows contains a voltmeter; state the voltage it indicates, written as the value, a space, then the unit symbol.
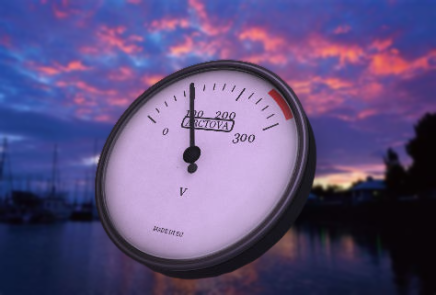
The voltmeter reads 100 V
